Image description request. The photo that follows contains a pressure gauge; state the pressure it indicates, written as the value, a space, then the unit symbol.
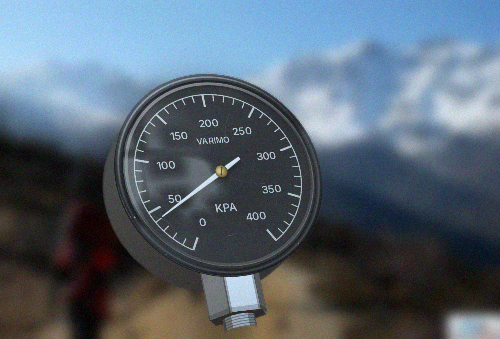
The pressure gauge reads 40 kPa
